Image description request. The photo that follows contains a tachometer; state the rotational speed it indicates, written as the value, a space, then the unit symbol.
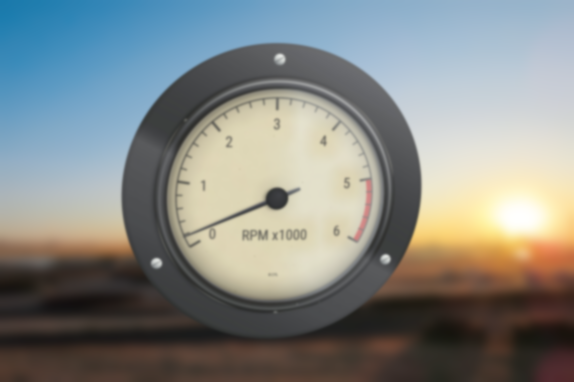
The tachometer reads 200 rpm
